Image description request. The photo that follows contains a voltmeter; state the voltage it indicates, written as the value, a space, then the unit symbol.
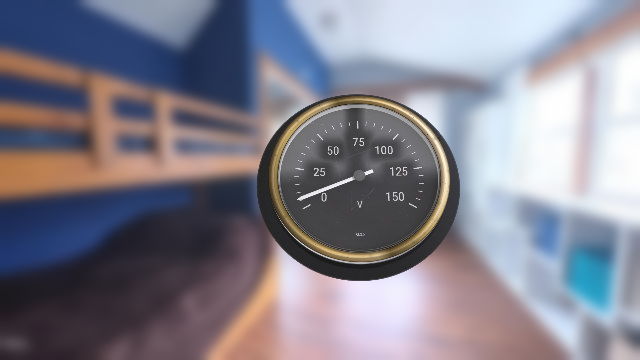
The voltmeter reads 5 V
